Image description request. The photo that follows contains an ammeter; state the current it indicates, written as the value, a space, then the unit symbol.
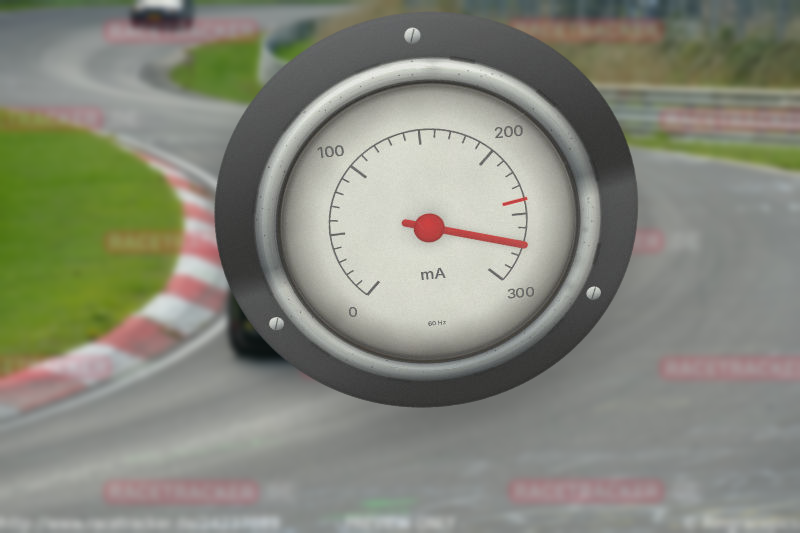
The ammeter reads 270 mA
